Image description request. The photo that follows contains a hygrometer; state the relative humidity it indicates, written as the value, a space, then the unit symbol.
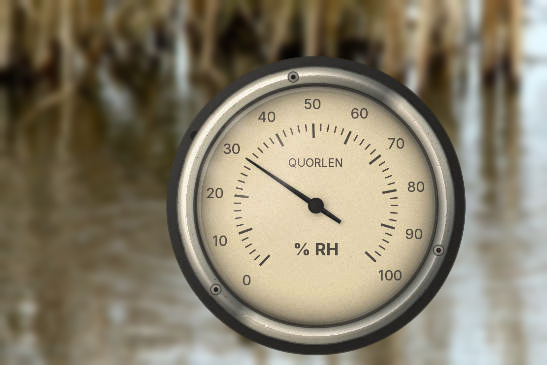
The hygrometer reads 30 %
